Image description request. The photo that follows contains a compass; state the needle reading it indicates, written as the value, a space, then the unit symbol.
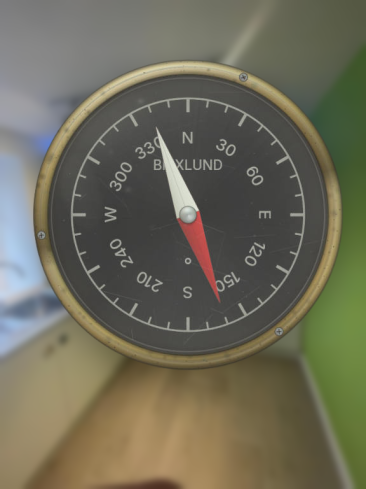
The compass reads 160 °
